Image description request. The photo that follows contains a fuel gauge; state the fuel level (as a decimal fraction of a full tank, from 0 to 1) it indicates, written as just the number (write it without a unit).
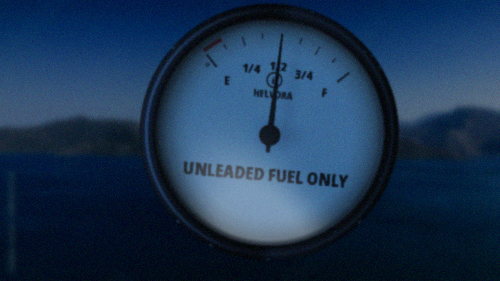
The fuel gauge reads 0.5
